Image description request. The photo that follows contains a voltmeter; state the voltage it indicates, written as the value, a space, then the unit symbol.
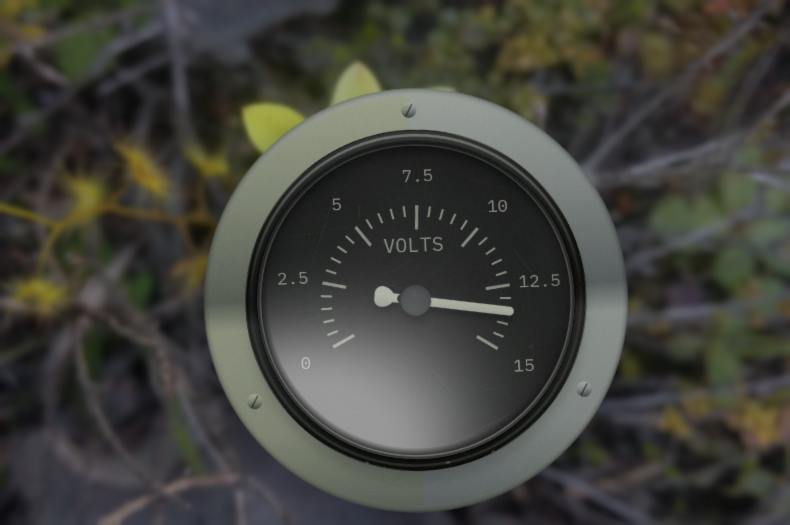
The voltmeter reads 13.5 V
